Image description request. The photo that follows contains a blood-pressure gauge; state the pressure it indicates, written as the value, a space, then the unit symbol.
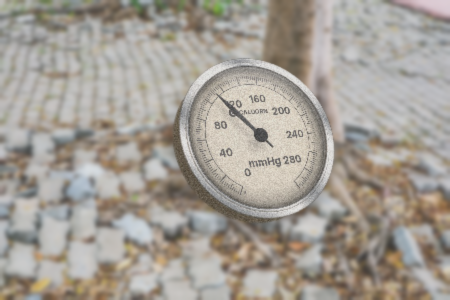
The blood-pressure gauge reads 110 mmHg
